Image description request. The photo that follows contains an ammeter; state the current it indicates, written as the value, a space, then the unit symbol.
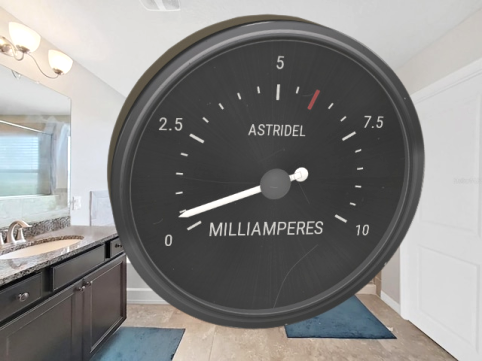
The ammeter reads 0.5 mA
